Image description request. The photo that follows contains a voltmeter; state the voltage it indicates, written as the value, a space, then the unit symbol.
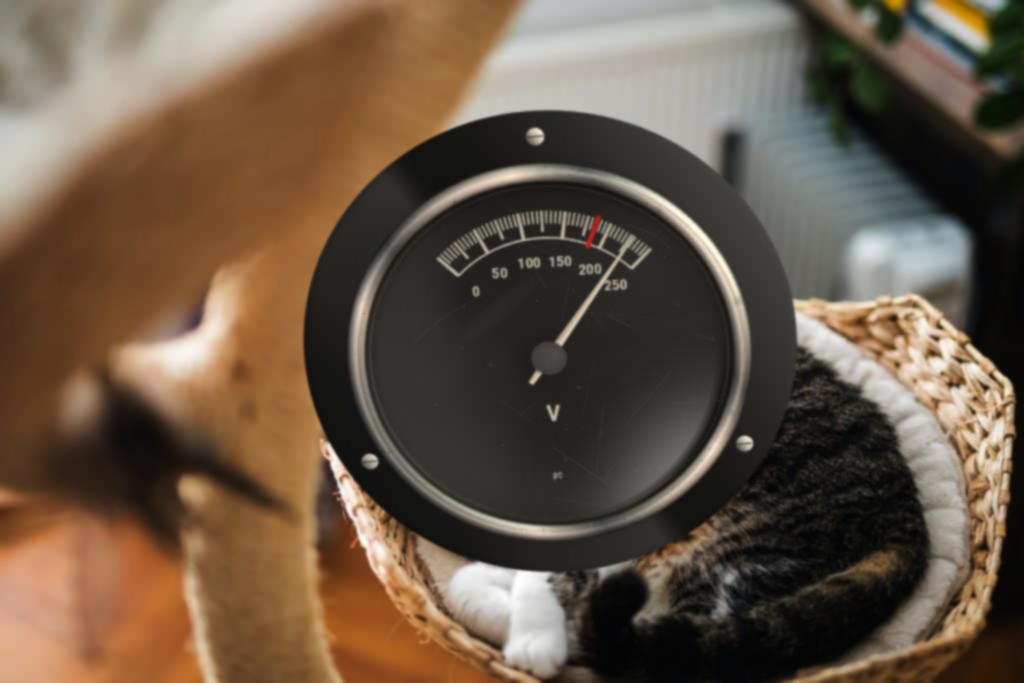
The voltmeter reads 225 V
